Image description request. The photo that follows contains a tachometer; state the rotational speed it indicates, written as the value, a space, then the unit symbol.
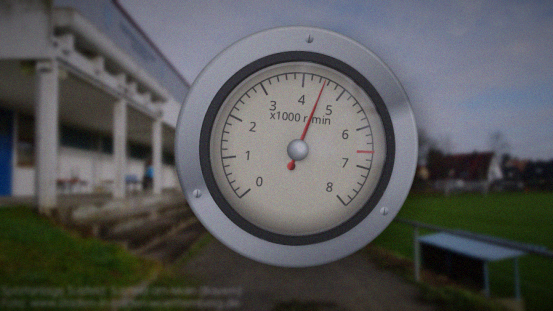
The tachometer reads 4500 rpm
